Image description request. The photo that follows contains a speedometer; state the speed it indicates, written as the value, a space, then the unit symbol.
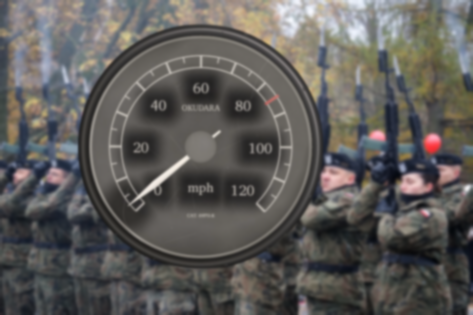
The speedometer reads 2.5 mph
